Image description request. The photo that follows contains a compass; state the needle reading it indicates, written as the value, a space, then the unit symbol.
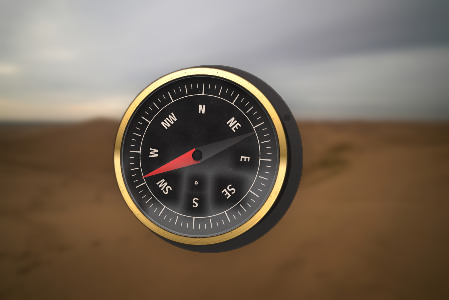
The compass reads 245 °
